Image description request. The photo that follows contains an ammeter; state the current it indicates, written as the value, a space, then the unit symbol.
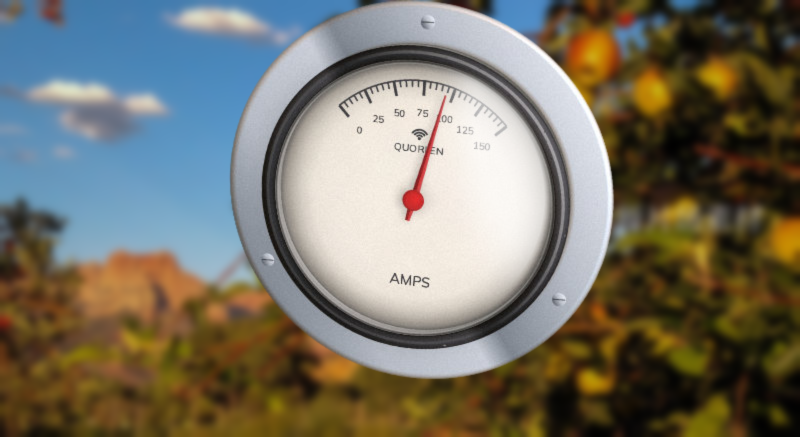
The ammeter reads 95 A
